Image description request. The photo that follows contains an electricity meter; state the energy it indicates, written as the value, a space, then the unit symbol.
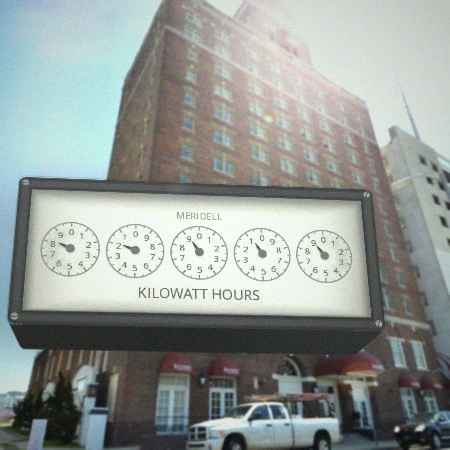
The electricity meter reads 81909 kWh
